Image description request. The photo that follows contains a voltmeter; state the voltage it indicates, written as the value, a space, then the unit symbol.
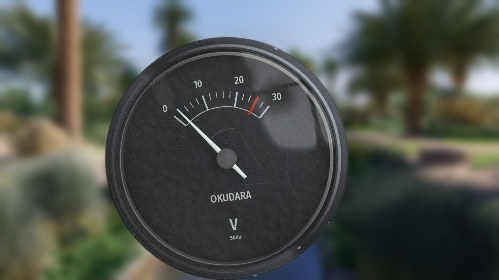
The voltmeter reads 2 V
